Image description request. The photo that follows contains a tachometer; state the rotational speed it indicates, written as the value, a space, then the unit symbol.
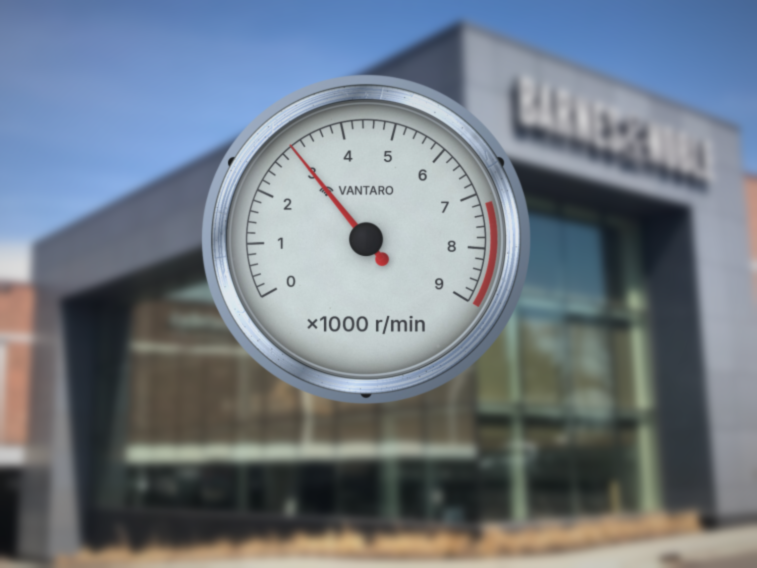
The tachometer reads 3000 rpm
